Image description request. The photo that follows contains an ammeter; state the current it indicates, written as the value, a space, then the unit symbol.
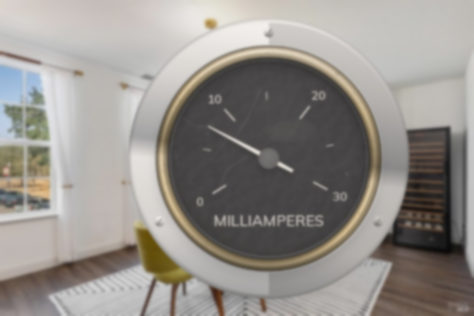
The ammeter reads 7.5 mA
